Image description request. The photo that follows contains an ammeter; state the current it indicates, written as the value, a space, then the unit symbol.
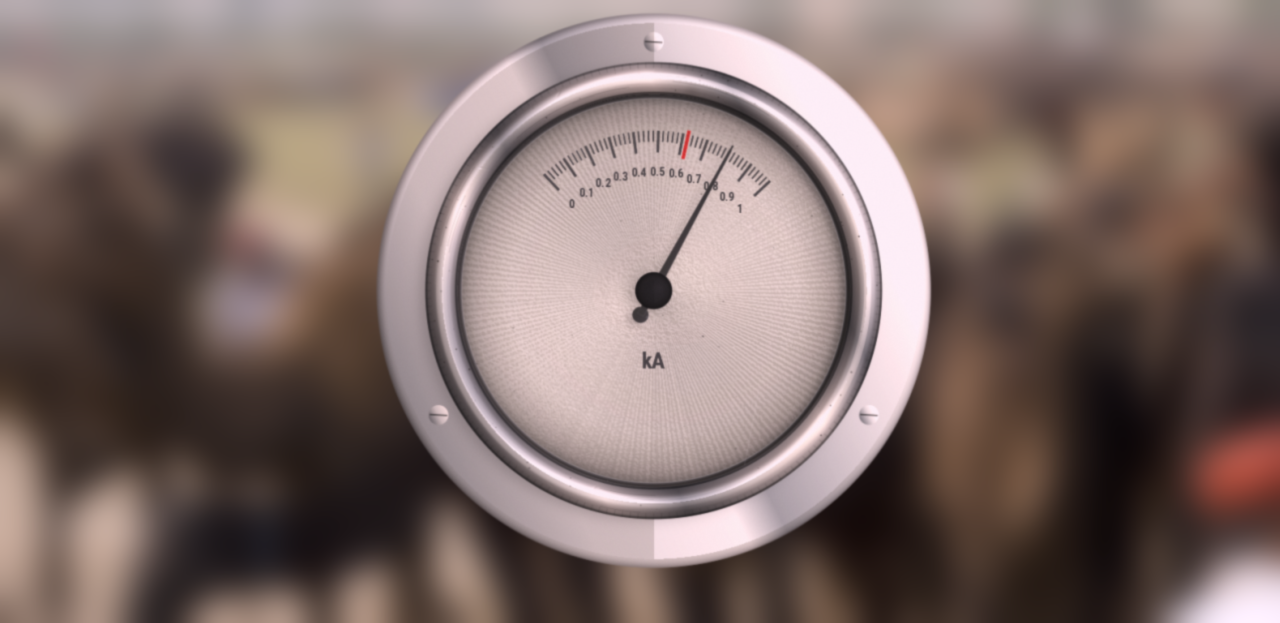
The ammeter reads 0.8 kA
